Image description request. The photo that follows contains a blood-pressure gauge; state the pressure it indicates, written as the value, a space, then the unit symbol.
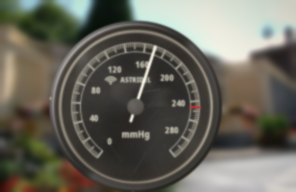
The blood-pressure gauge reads 170 mmHg
